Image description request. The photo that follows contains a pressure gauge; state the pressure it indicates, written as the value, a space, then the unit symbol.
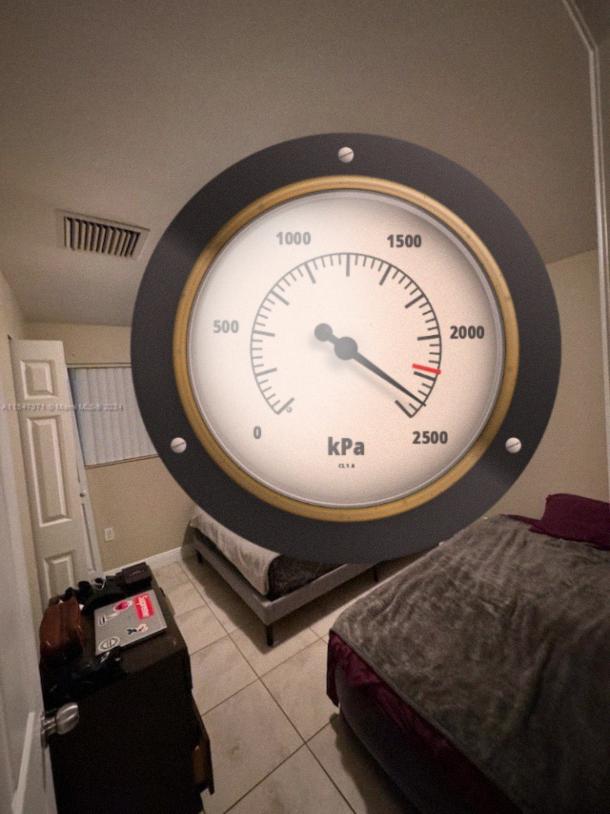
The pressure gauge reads 2400 kPa
